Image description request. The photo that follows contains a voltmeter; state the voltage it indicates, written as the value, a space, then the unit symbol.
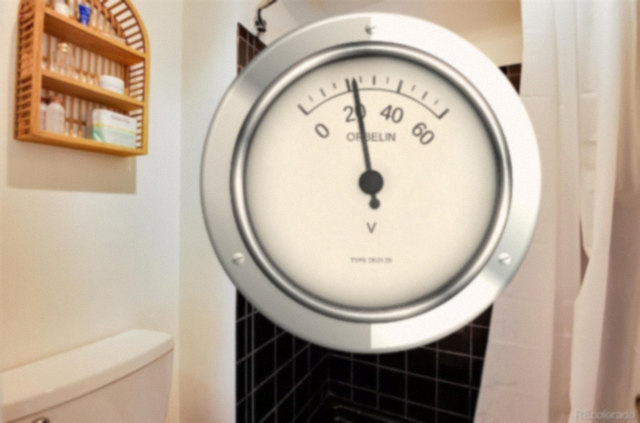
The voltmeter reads 22.5 V
